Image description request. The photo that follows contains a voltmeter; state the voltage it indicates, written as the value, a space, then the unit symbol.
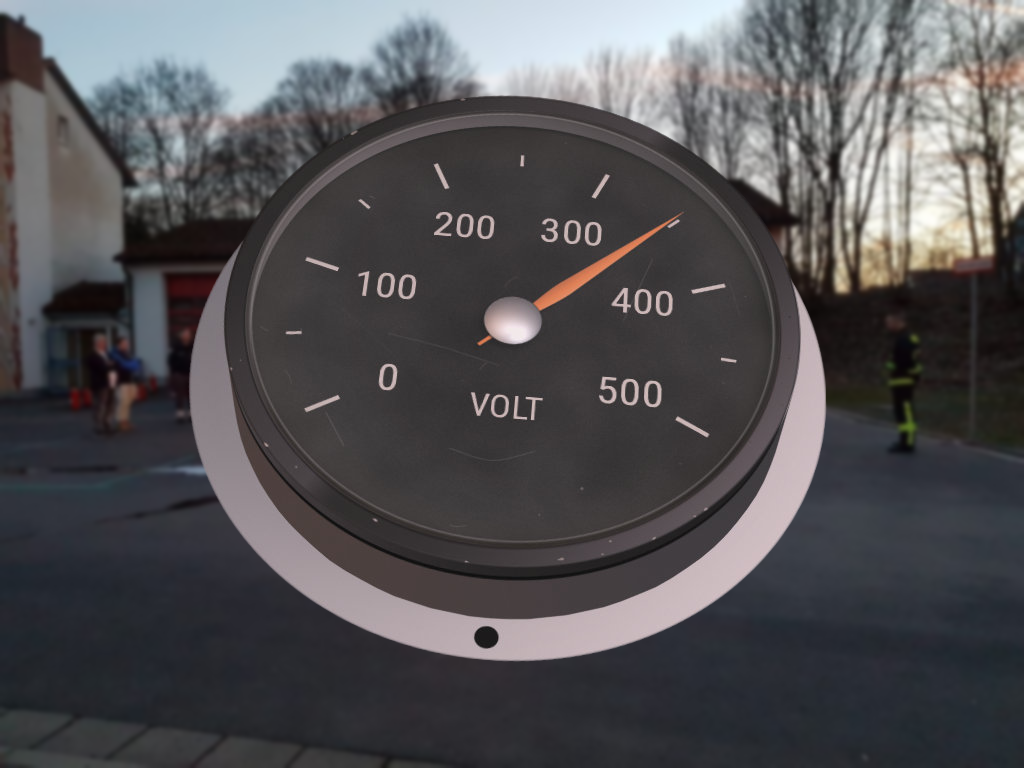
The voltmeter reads 350 V
